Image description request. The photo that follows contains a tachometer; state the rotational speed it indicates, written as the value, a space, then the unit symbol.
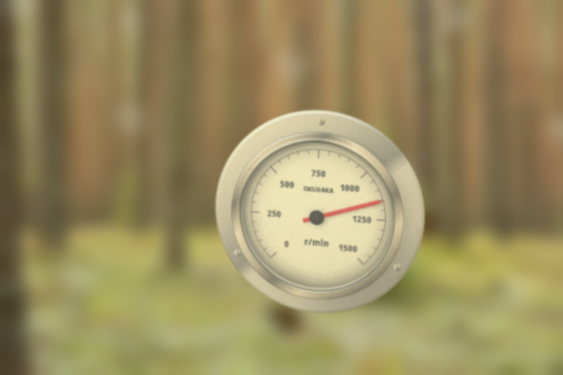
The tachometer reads 1150 rpm
